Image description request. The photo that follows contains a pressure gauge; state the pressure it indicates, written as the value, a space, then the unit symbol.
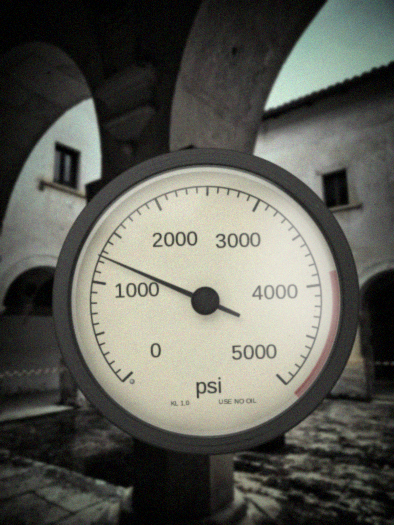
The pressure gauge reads 1250 psi
